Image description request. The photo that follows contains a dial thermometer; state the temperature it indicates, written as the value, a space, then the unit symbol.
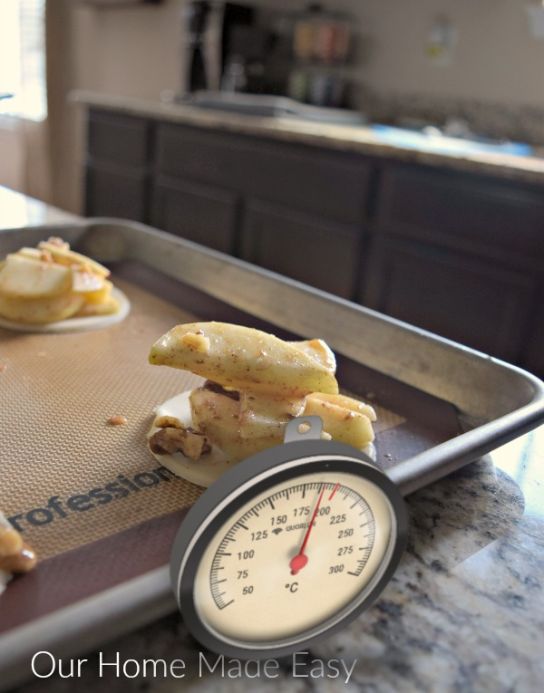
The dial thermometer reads 187.5 °C
